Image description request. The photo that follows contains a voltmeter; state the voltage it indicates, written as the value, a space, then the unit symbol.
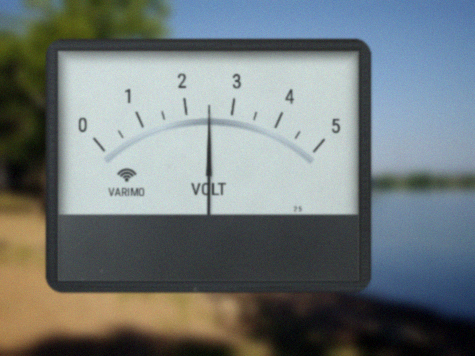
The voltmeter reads 2.5 V
